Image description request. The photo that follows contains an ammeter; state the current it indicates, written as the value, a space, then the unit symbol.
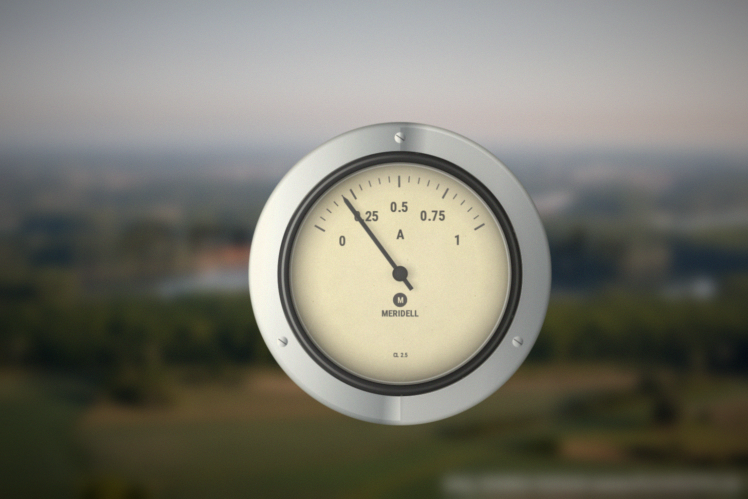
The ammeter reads 0.2 A
